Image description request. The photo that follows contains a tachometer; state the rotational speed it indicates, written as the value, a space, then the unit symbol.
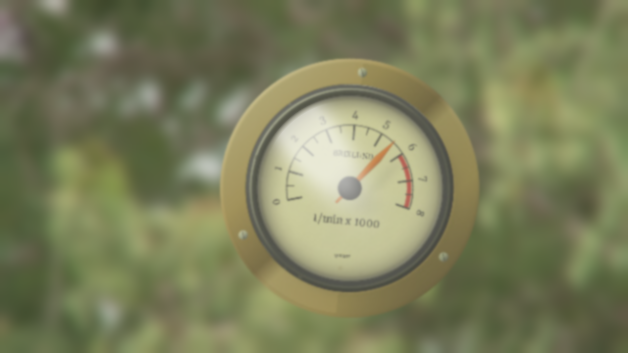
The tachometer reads 5500 rpm
